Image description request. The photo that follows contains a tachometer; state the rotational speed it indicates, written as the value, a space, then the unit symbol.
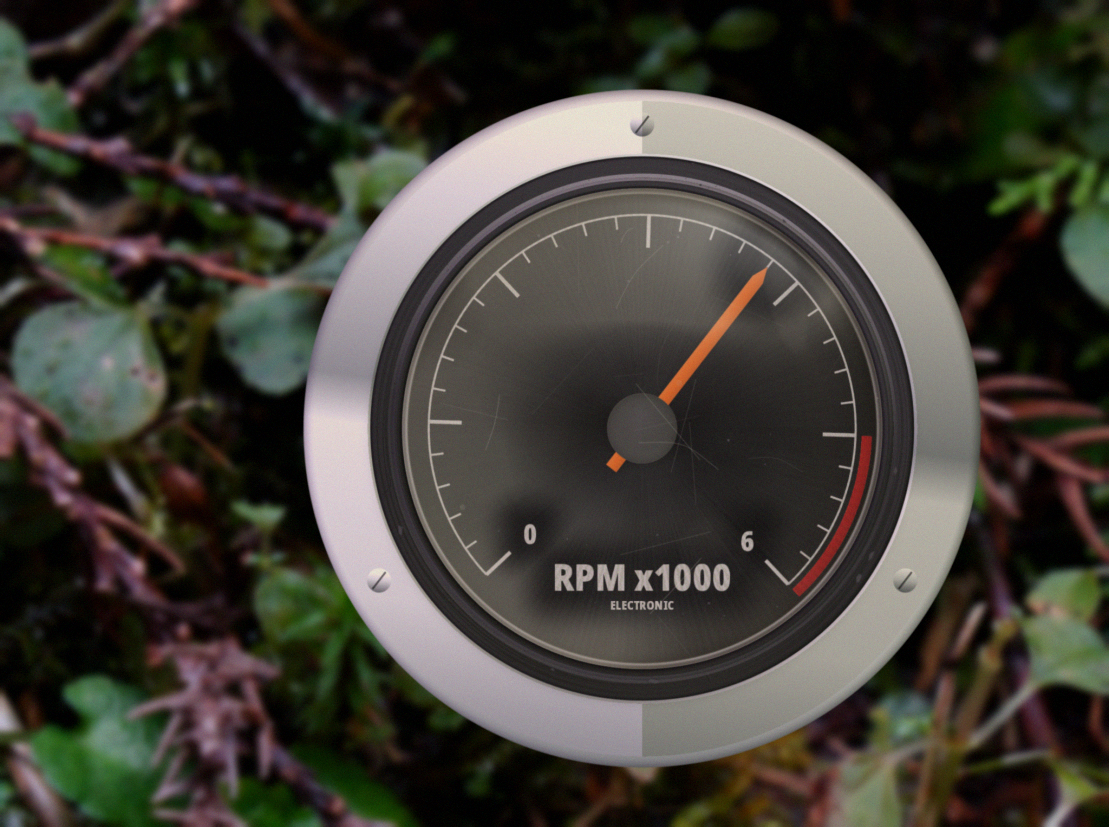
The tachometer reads 3800 rpm
